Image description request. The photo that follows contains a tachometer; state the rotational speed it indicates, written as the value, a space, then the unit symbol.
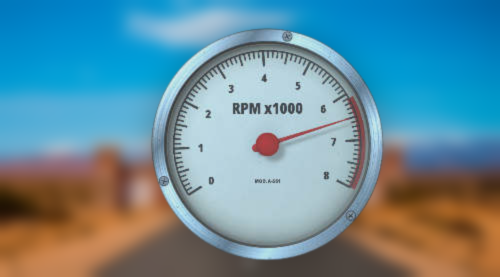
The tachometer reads 6500 rpm
